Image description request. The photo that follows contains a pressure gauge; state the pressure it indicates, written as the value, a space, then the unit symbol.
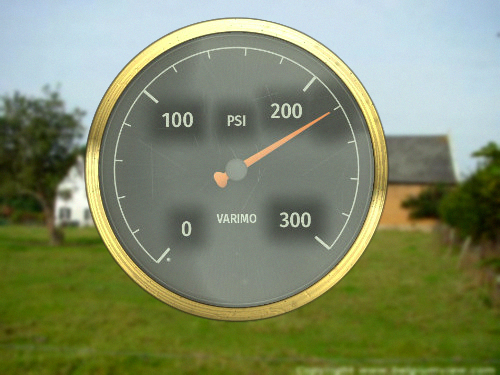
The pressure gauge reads 220 psi
